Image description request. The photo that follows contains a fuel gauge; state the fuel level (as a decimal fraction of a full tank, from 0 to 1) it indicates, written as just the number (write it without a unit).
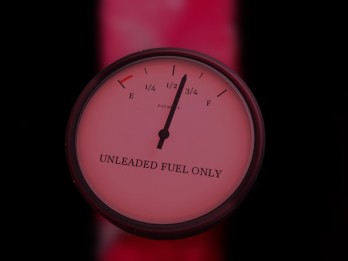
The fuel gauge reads 0.625
